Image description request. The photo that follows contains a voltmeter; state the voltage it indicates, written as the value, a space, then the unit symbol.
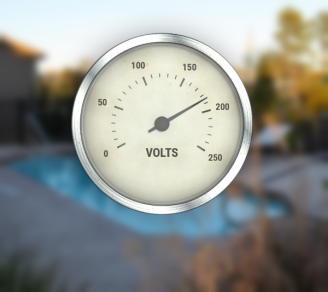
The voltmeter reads 185 V
